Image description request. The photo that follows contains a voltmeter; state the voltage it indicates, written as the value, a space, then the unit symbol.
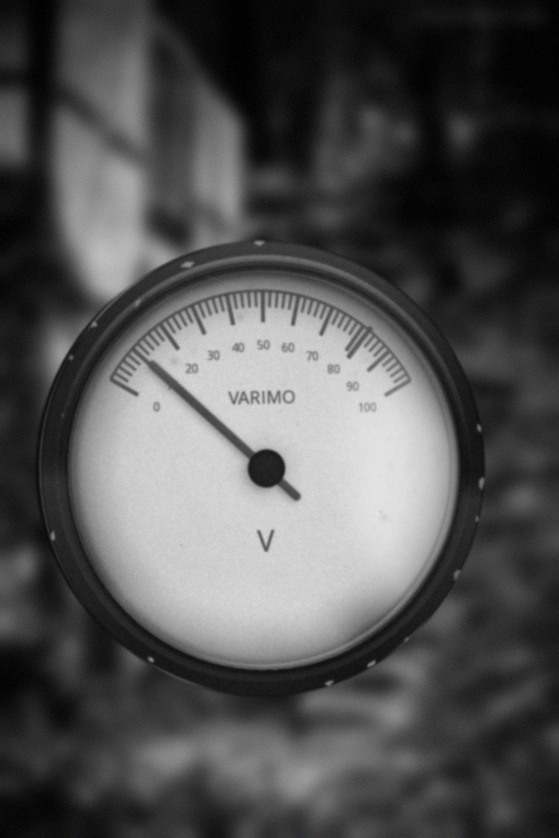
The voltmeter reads 10 V
